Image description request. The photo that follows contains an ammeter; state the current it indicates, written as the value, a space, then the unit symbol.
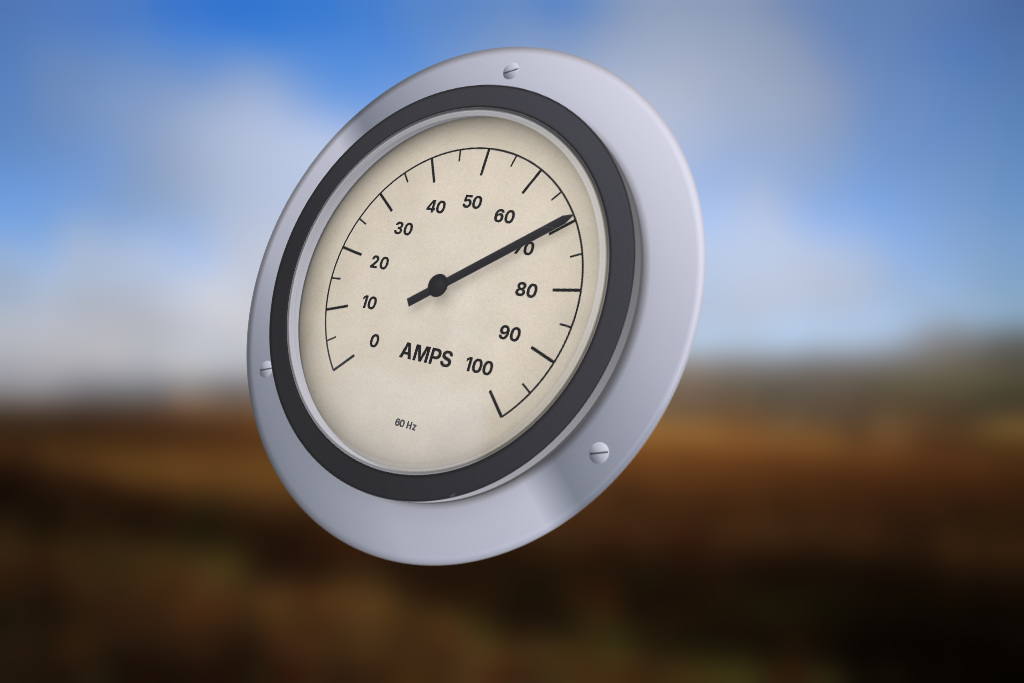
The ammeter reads 70 A
